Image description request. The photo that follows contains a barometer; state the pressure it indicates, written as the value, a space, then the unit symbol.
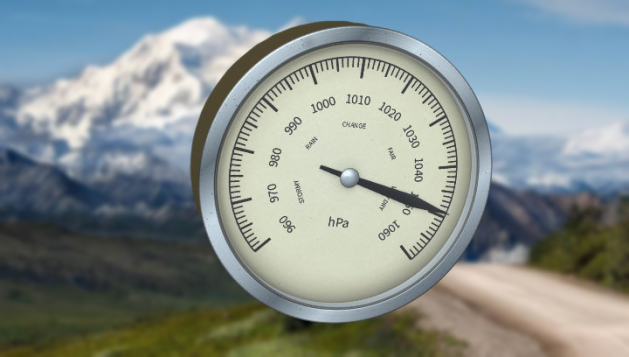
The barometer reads 1049 hPa
